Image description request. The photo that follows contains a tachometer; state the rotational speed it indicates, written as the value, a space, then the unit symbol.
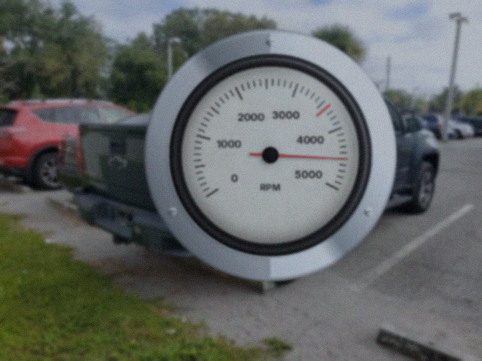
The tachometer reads 4500 rpm
